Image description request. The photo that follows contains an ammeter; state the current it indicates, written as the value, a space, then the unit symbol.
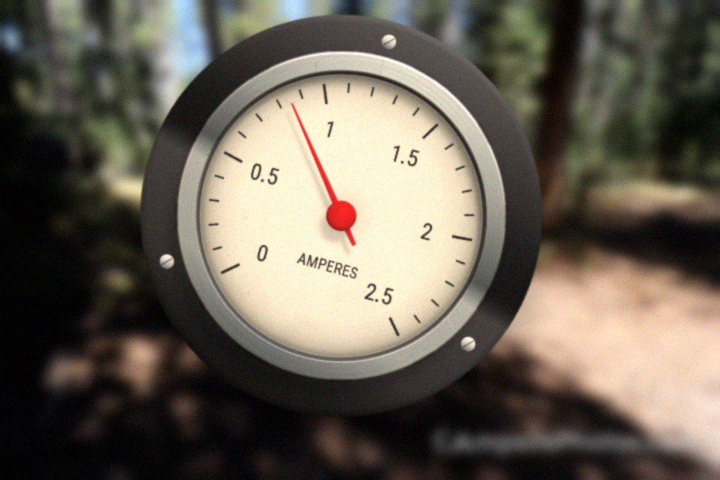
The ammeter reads 0.85 A
